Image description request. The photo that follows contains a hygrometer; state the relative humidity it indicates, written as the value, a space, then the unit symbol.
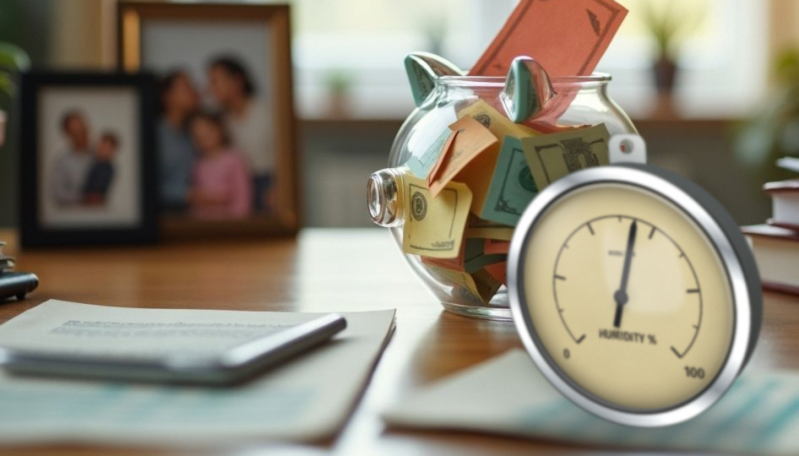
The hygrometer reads 55 %
